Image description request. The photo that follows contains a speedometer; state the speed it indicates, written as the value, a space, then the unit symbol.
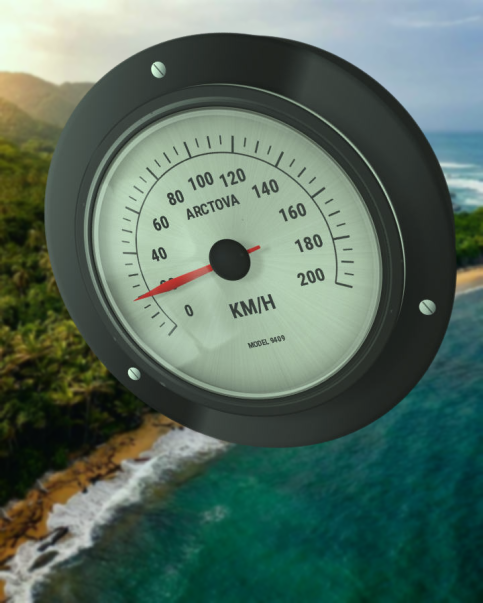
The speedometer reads 20 km/h
